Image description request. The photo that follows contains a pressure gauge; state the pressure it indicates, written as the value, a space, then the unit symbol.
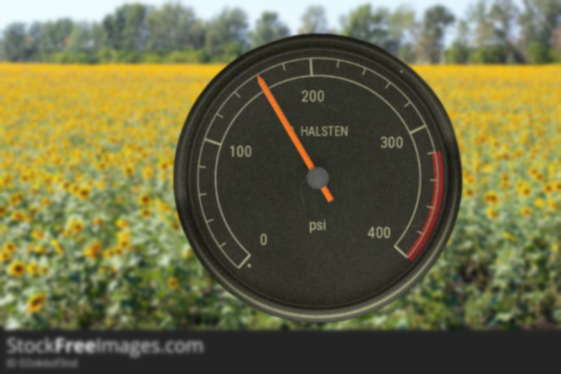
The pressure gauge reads 160 psi
